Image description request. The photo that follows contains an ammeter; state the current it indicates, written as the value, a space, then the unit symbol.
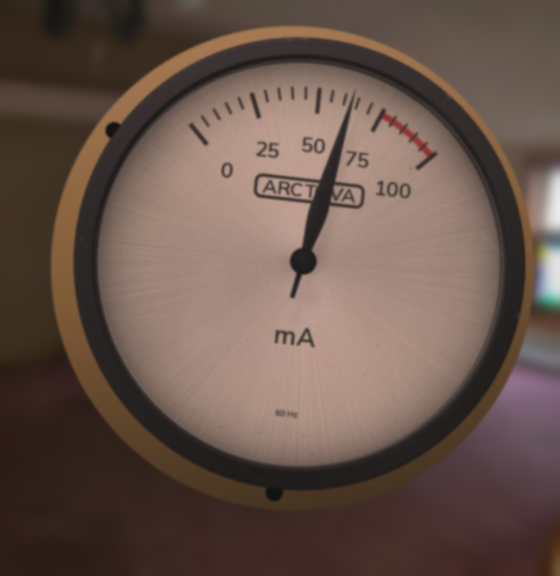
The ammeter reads 62.5 mA
